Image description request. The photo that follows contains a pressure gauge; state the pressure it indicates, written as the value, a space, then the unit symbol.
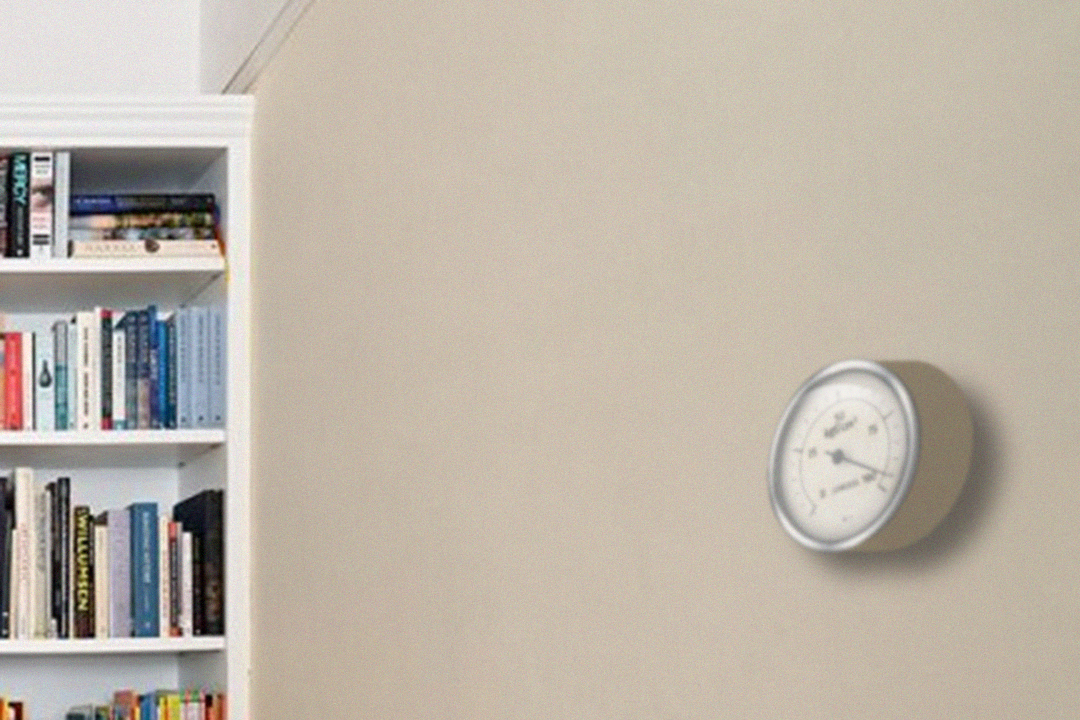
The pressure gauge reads 95 kg/cm²
